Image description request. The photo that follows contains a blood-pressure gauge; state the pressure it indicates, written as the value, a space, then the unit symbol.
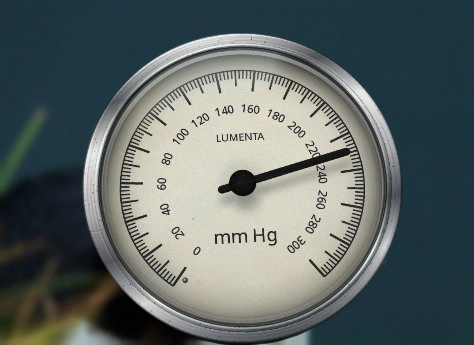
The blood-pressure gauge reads 230 mmHg
